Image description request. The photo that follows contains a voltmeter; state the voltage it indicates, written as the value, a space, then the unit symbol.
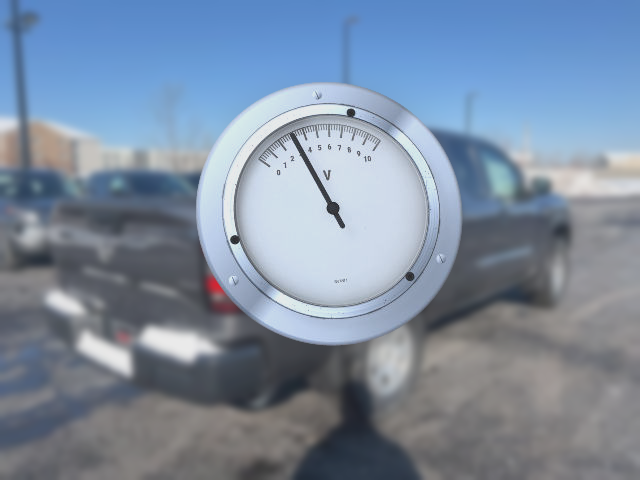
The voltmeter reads 3 V
